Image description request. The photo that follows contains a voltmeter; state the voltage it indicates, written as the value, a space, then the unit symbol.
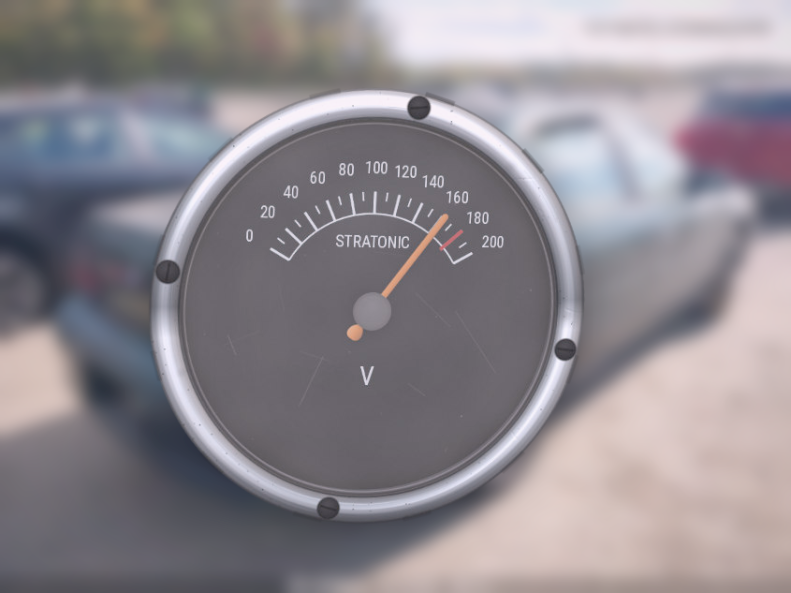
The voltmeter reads 160 V
